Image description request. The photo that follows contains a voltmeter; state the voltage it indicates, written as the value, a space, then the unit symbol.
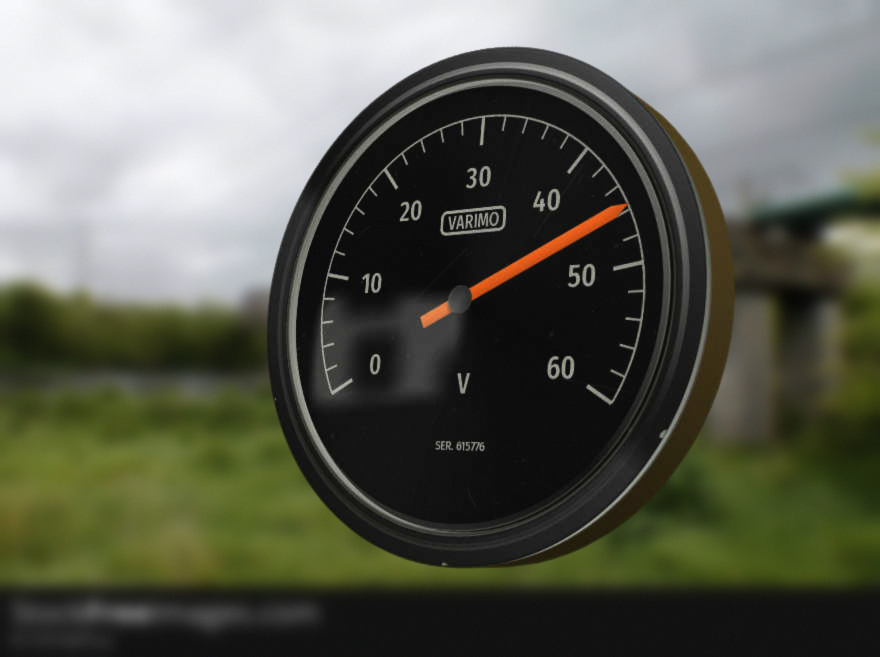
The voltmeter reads 46 V
